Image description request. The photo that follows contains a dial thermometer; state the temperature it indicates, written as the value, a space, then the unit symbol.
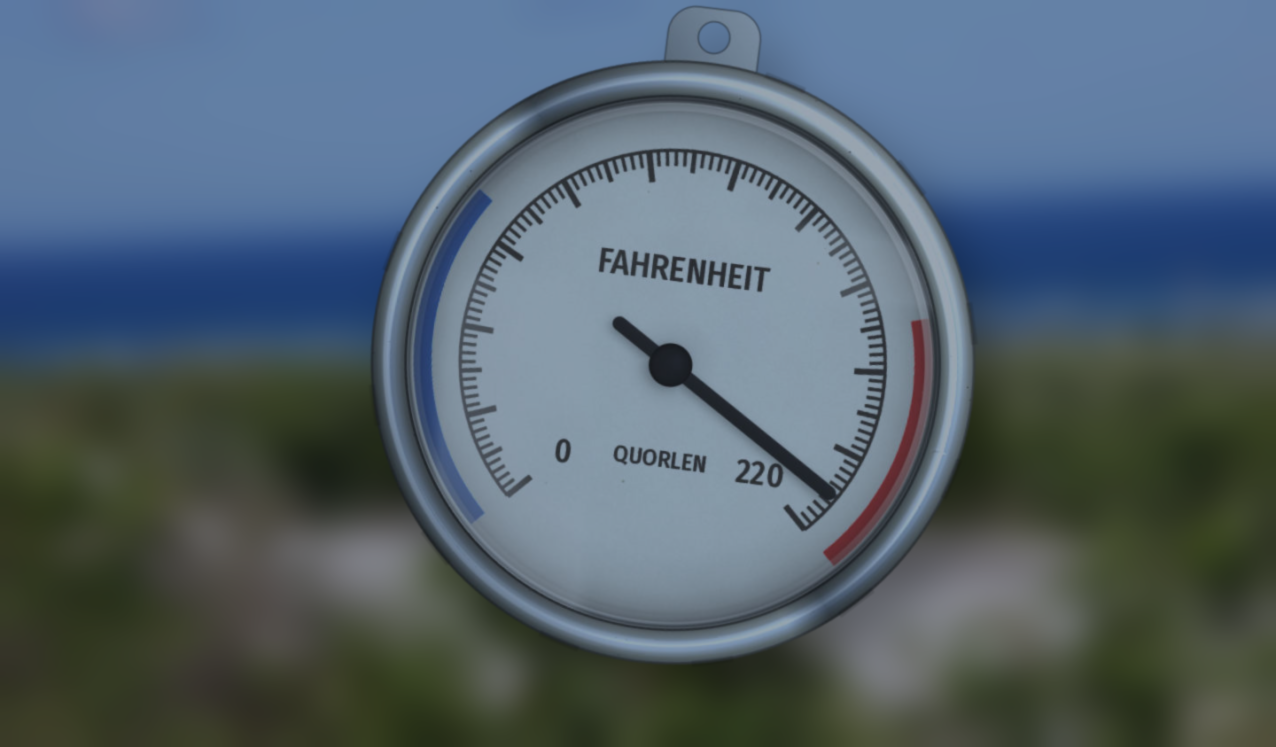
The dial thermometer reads 210 °F
